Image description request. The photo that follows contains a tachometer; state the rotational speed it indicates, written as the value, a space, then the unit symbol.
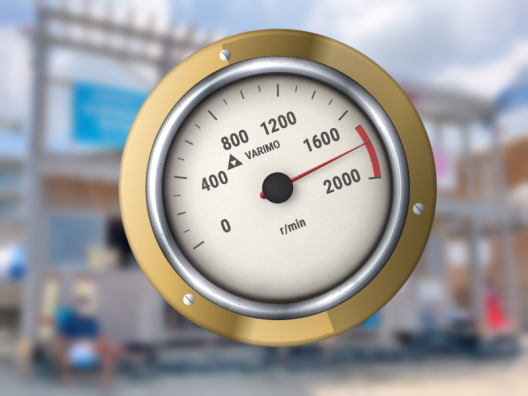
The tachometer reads 1800 rpm
